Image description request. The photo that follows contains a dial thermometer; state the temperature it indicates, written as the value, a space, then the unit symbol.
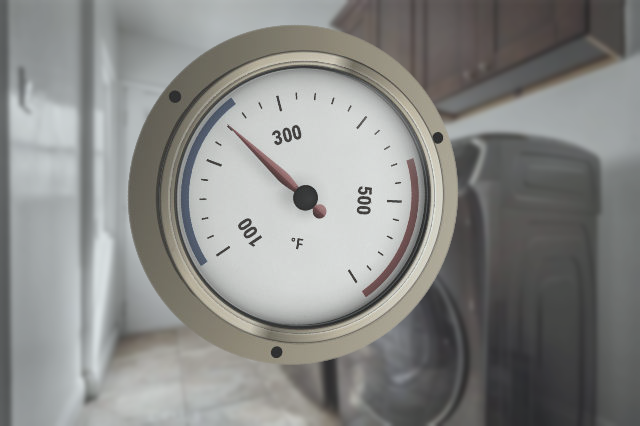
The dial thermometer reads 240 °F
